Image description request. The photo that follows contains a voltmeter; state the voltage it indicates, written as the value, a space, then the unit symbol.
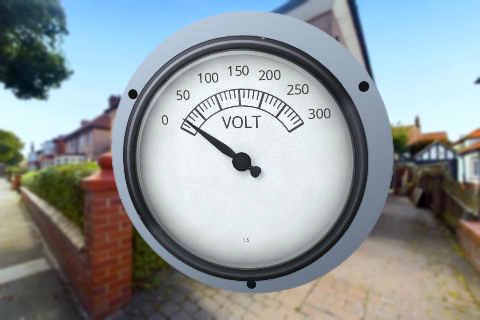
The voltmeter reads 20 V
